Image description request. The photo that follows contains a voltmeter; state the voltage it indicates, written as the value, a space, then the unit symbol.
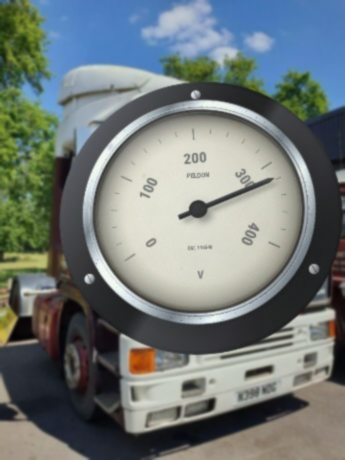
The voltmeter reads 320 V
